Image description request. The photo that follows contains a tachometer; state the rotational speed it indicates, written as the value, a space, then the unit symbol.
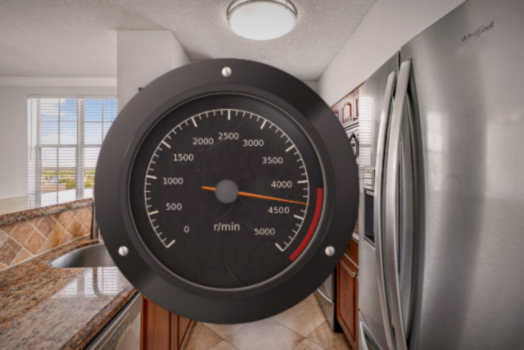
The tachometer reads 4300 rpm
